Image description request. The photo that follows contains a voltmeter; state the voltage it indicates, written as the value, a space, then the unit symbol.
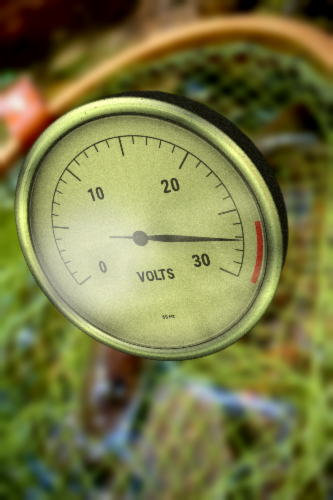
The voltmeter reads 27 V
